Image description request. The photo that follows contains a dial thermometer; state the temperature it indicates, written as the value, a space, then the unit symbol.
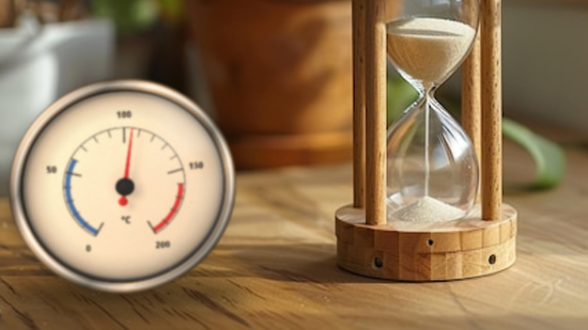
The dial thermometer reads 105 °C
